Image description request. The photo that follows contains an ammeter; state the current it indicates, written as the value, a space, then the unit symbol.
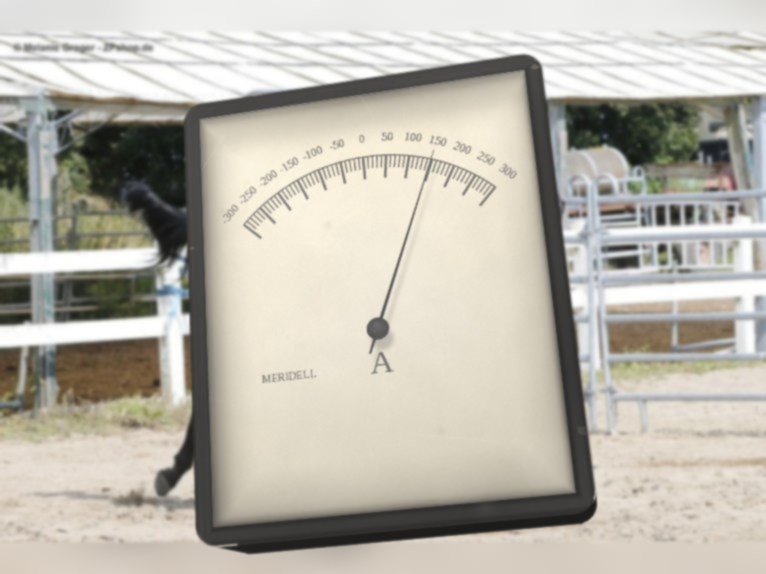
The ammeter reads 150 A
